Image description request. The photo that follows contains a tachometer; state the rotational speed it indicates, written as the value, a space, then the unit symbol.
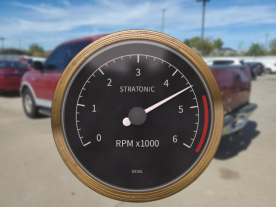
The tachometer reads 4500 rpm
